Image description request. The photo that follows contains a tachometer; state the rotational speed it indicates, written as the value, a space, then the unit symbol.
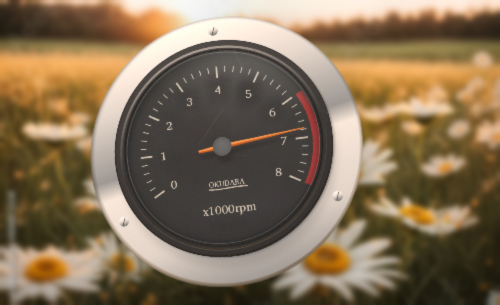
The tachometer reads 6800 rpm
